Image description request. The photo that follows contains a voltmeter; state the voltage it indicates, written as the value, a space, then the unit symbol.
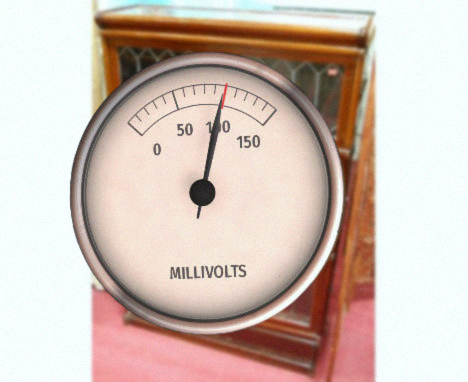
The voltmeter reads 100 mV
